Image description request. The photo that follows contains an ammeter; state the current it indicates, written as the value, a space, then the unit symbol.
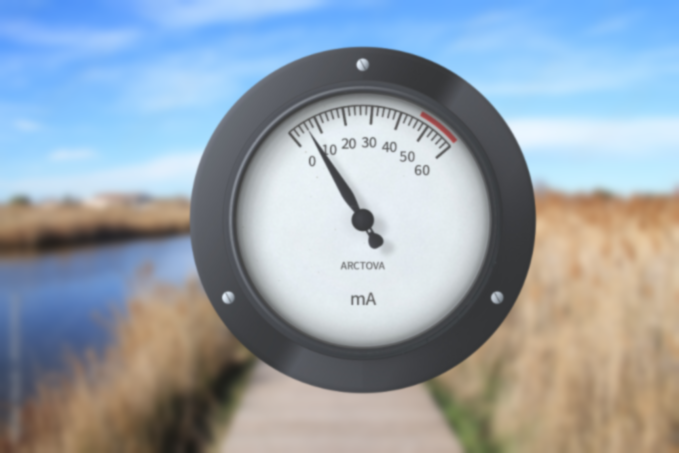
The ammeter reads 6 mA
